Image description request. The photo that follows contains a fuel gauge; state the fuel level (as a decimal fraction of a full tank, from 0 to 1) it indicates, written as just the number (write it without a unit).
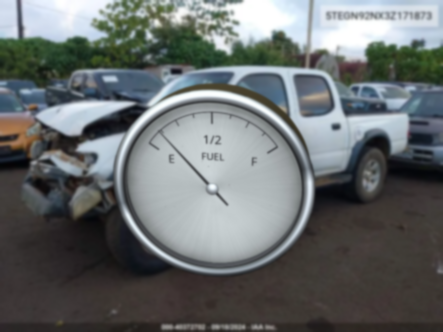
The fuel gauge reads 0.125
